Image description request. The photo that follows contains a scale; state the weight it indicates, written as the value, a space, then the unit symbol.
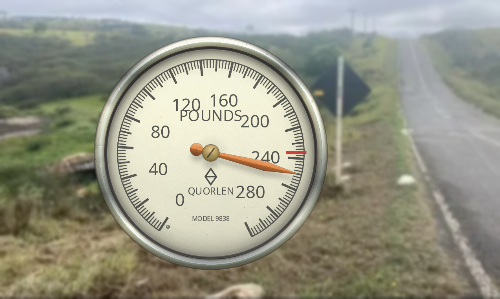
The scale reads 250 lb
